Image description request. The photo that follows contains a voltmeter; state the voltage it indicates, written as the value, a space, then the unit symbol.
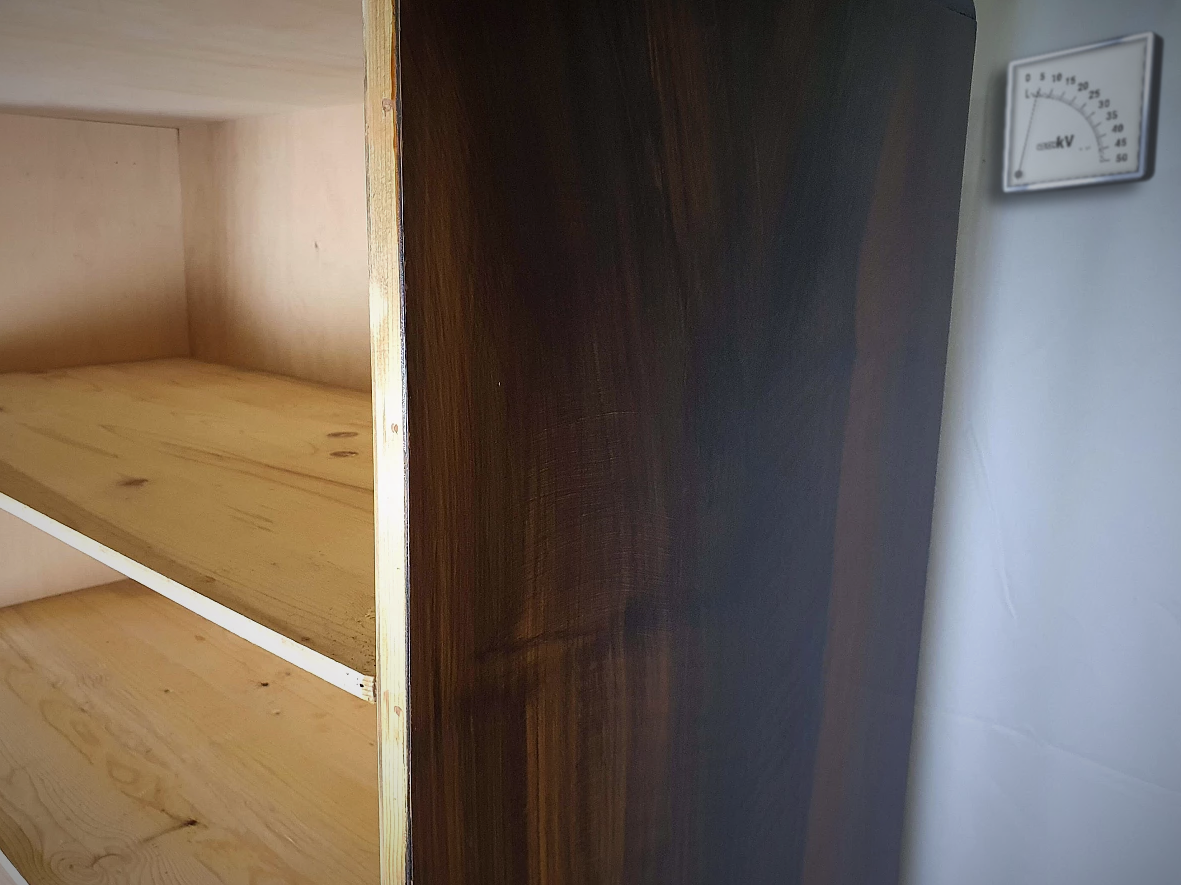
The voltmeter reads 5 kV
